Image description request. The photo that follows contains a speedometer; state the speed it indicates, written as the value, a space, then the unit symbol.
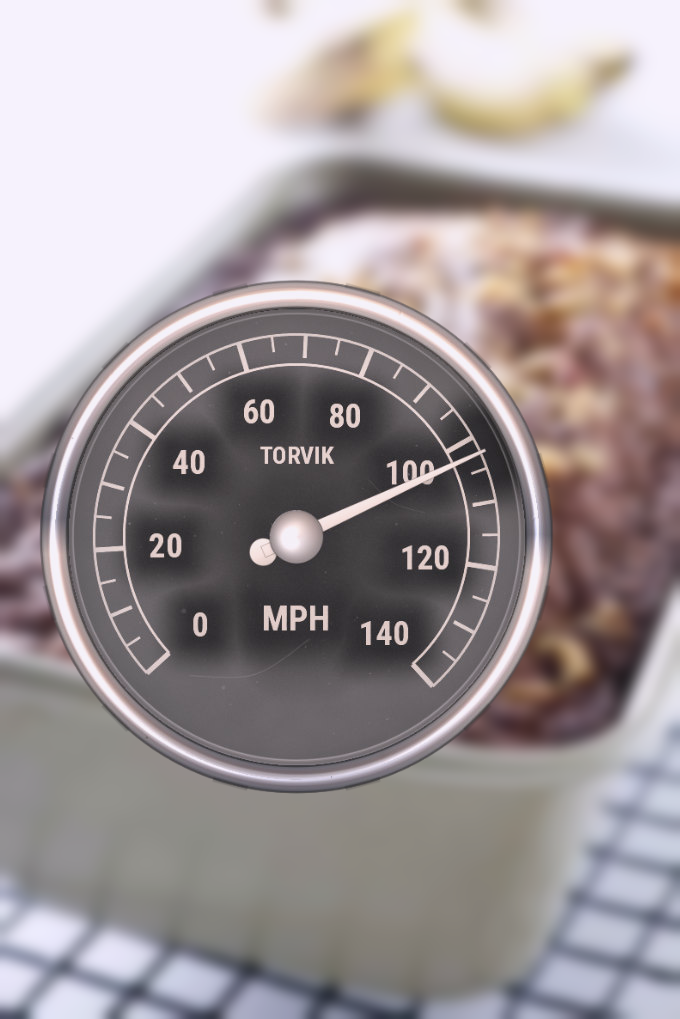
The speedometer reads 102.5 mph
